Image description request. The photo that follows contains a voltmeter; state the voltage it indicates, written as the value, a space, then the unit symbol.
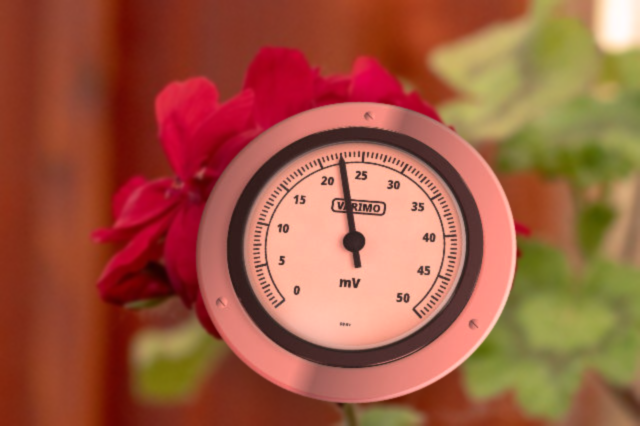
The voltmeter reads 22.5 mV
